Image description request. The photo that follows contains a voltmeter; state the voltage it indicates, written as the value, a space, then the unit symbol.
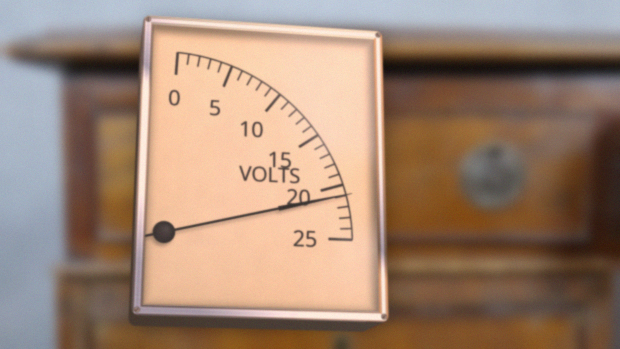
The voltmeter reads 21 V
